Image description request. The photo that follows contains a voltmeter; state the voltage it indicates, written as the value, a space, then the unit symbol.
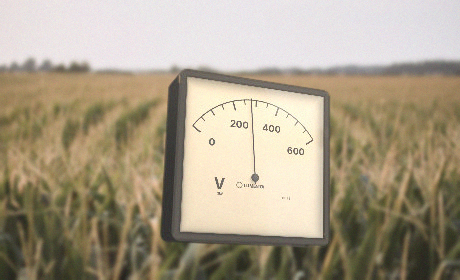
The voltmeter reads 275 V
